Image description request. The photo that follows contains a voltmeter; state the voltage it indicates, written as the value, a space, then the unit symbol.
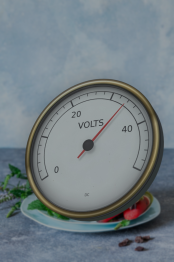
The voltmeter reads 34 V
